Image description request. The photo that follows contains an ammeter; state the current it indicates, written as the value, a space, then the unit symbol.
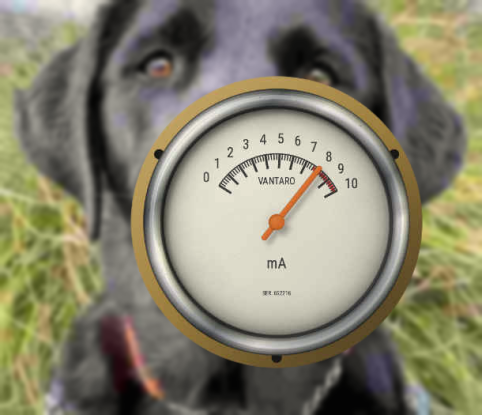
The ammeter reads 8 mA
